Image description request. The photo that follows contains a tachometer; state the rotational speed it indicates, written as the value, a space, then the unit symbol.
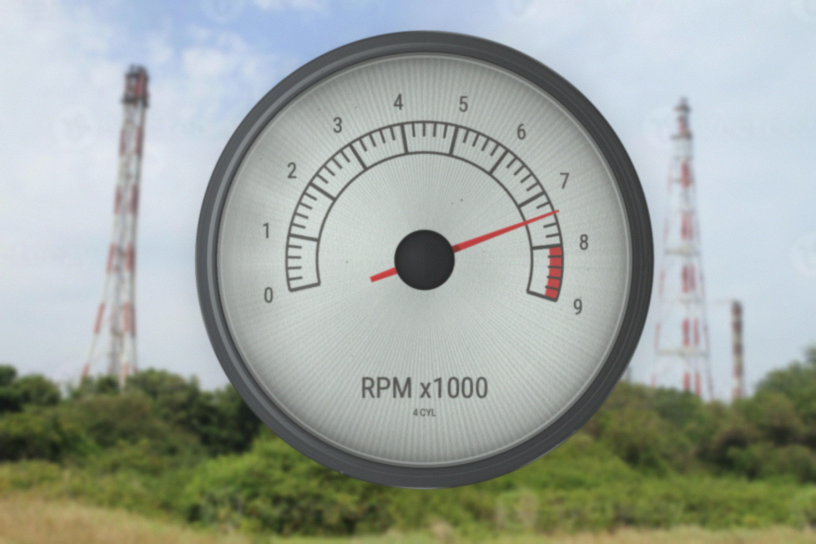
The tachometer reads 7400 rpm
